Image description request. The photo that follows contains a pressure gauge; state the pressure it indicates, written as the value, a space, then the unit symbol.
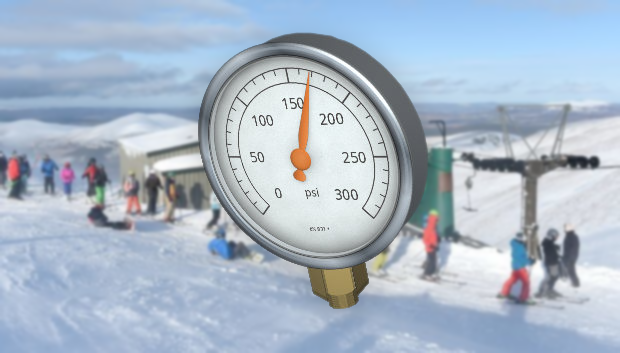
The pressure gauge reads 170 psi
